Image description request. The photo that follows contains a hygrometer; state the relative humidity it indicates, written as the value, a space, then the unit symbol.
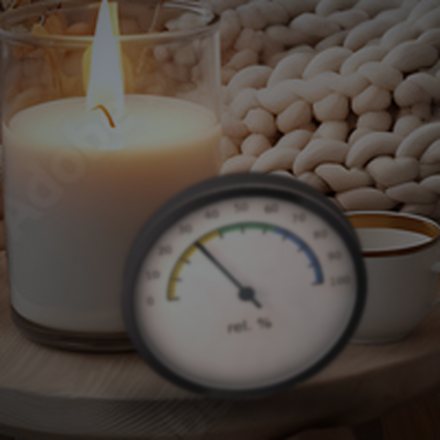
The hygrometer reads 30 %
